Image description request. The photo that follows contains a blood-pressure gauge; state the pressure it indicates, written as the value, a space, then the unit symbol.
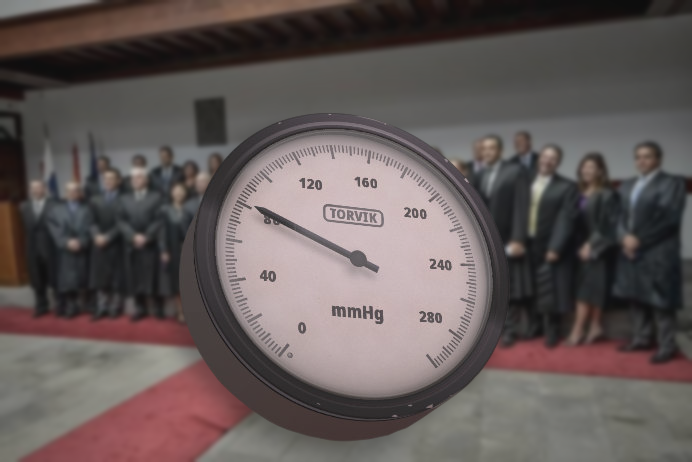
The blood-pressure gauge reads 80 mmHg
